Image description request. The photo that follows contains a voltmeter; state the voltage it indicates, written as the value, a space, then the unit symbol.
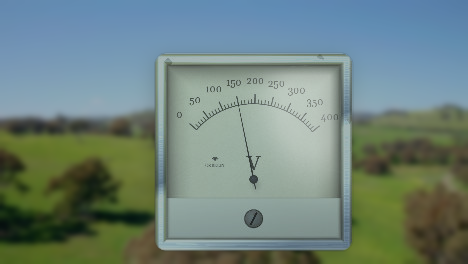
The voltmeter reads 150 V
